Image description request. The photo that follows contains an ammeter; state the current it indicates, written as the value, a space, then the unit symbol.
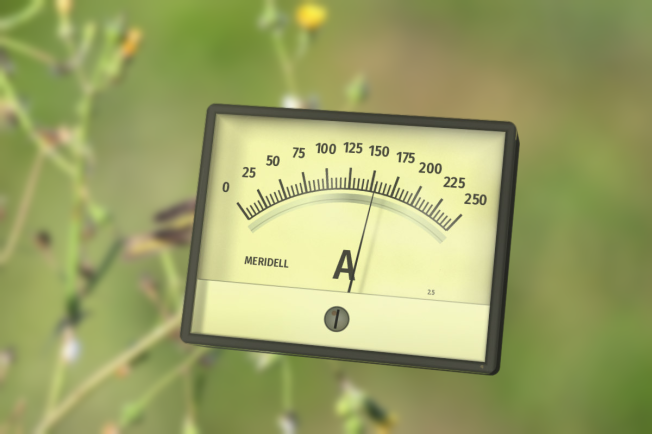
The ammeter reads 155 A
